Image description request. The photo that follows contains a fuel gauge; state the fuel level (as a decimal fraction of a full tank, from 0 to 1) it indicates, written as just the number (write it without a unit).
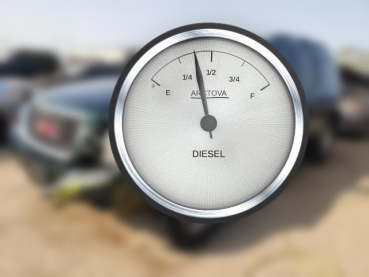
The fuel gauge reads 0.375
